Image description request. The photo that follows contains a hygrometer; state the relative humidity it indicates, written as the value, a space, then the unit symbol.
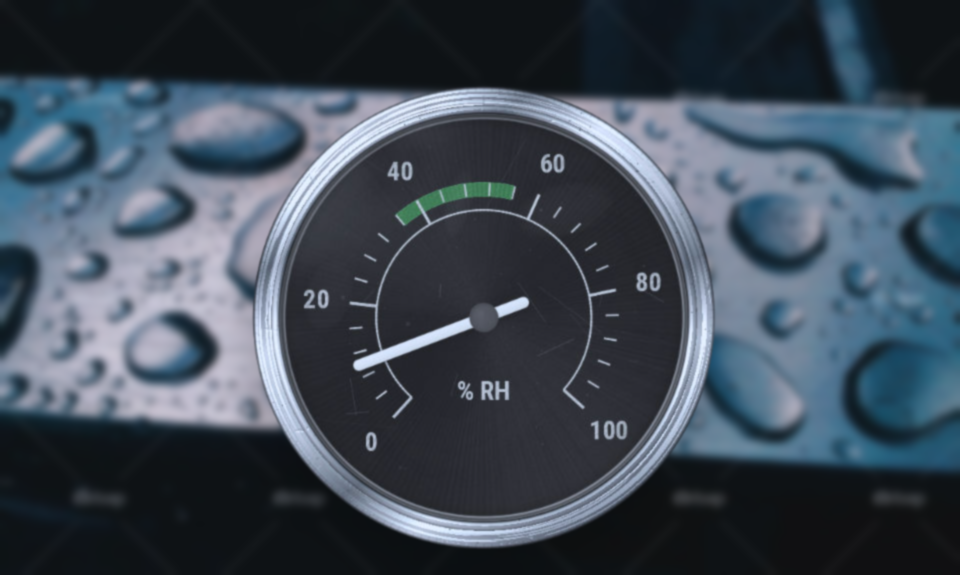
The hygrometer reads 10 %
